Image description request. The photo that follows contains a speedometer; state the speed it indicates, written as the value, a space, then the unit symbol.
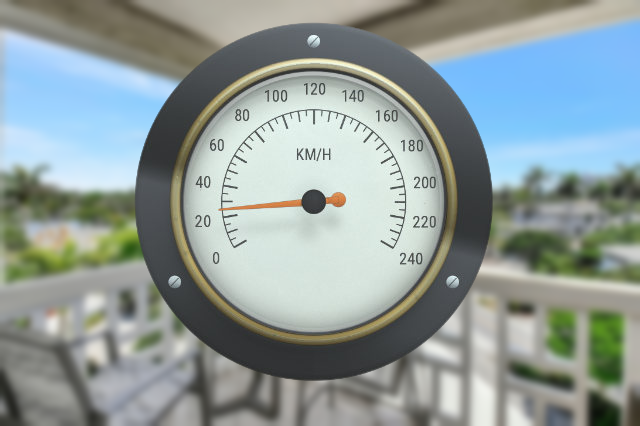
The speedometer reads 25 km/h
